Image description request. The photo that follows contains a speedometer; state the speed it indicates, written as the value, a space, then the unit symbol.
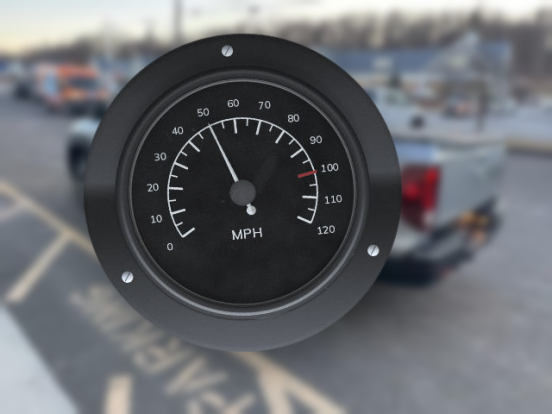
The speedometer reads 50 mph
